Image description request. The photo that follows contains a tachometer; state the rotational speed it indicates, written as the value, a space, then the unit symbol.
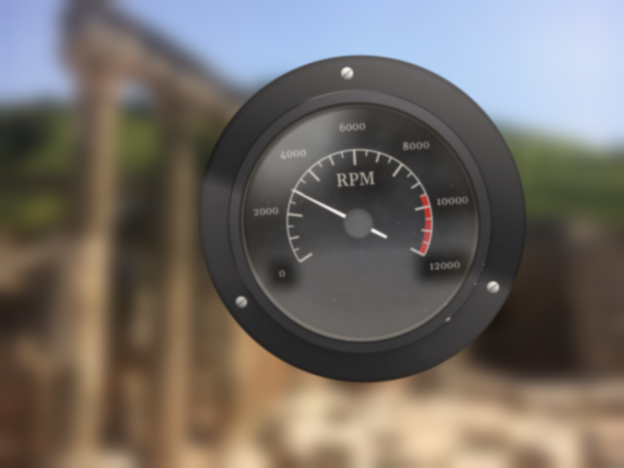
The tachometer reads 3000 rpm
